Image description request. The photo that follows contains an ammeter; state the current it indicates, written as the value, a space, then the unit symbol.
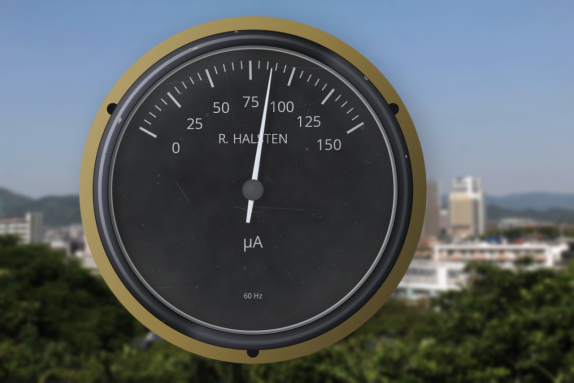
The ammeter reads 87.5 µA
